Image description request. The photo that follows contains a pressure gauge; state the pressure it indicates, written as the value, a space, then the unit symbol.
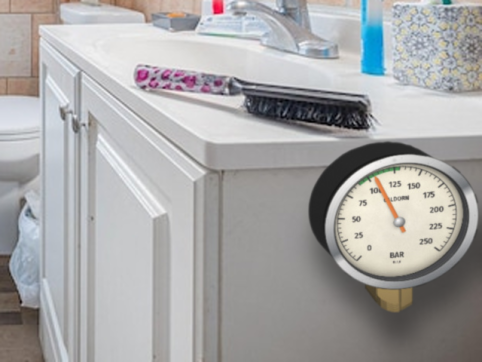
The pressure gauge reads 105 bar
